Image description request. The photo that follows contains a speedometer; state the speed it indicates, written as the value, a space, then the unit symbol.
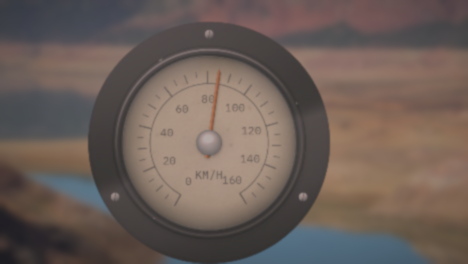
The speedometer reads 85 km/h
